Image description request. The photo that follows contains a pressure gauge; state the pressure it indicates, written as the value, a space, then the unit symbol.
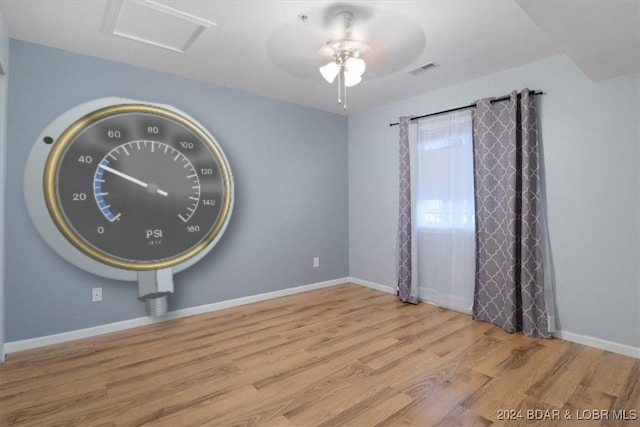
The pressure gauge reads 40 psi
